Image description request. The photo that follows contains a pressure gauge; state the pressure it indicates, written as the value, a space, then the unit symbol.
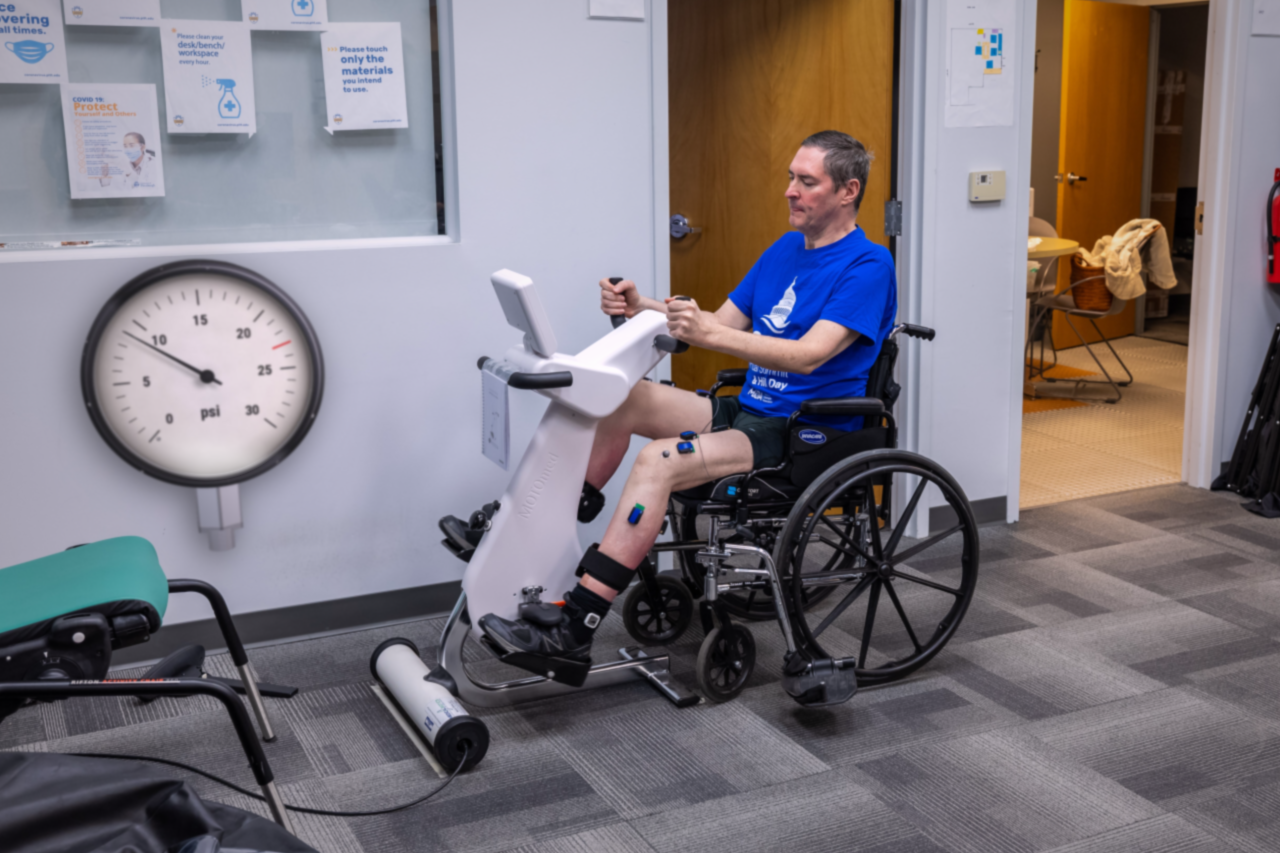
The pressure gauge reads 9 psi
